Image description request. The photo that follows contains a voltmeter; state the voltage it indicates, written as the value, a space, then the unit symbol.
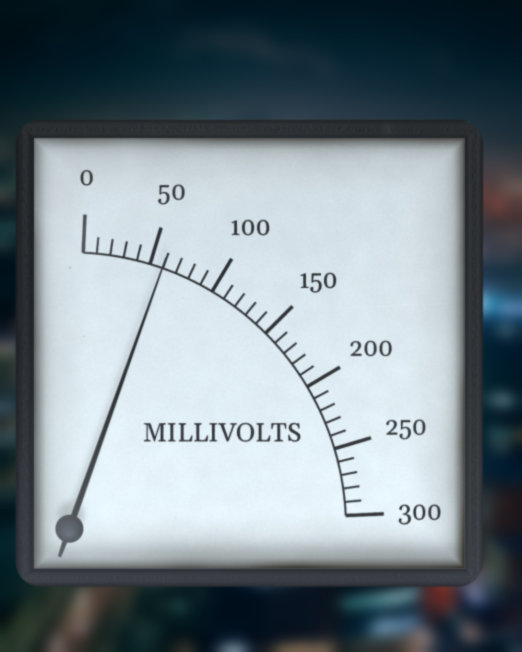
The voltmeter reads 60 mV
